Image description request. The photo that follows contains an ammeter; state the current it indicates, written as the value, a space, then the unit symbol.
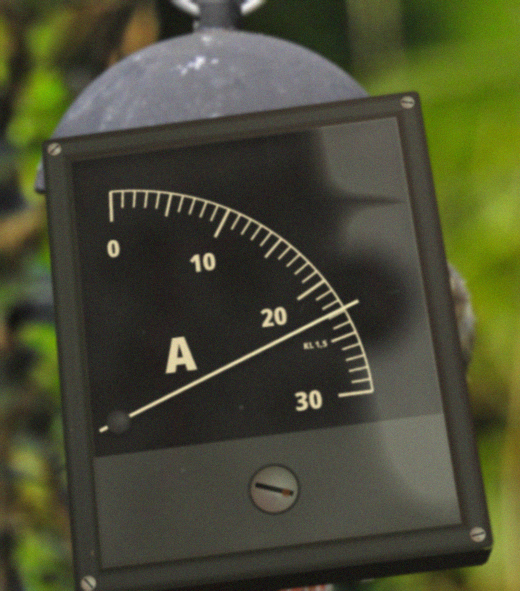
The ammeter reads 23 A
